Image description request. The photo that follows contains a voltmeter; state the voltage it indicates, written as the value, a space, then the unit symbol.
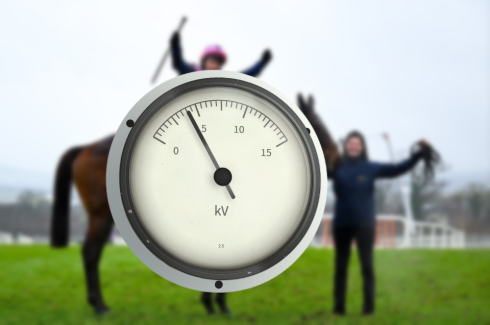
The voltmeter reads 4 kV
